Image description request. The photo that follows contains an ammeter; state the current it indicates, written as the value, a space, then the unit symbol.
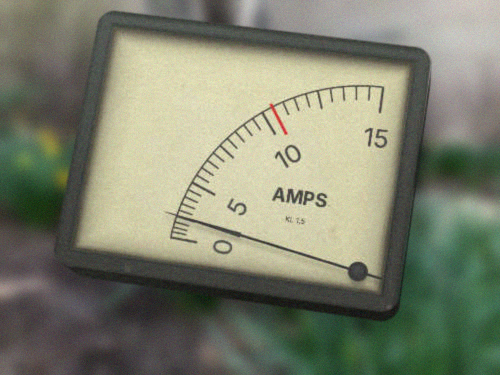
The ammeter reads 2.5 A
